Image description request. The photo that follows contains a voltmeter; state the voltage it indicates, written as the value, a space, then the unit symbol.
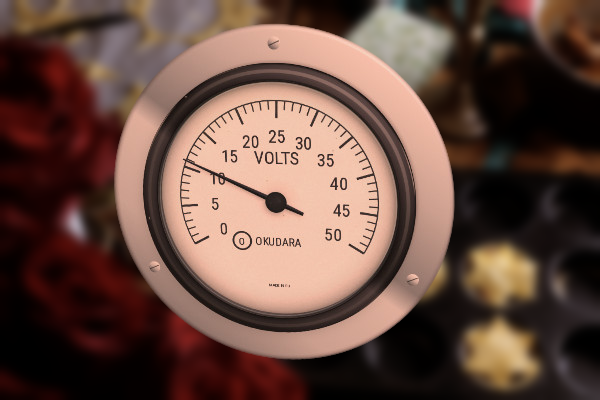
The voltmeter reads 11 V
